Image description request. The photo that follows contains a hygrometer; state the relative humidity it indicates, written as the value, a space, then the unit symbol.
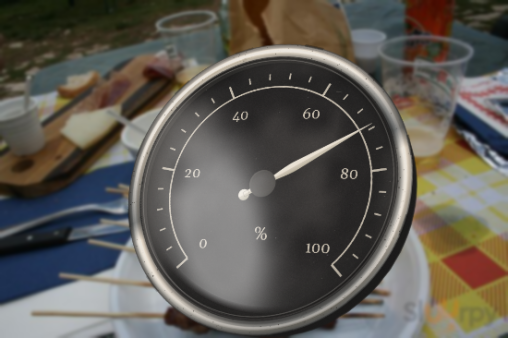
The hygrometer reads 72 %
